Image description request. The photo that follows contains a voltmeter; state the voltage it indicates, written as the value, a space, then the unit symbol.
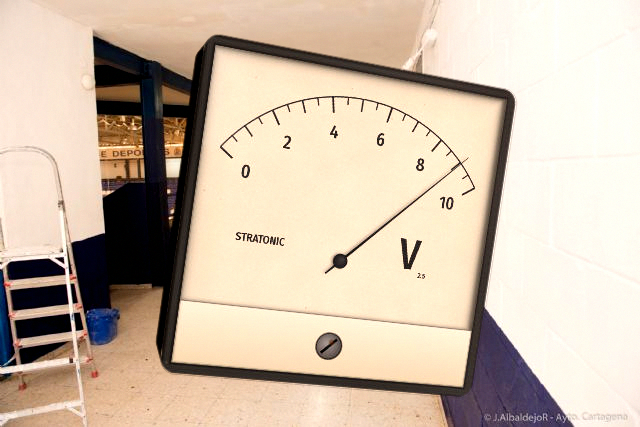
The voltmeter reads 9 V
